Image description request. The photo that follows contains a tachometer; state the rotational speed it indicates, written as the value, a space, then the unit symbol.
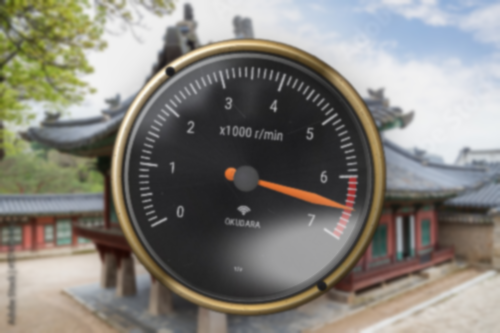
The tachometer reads 6500 rpm
